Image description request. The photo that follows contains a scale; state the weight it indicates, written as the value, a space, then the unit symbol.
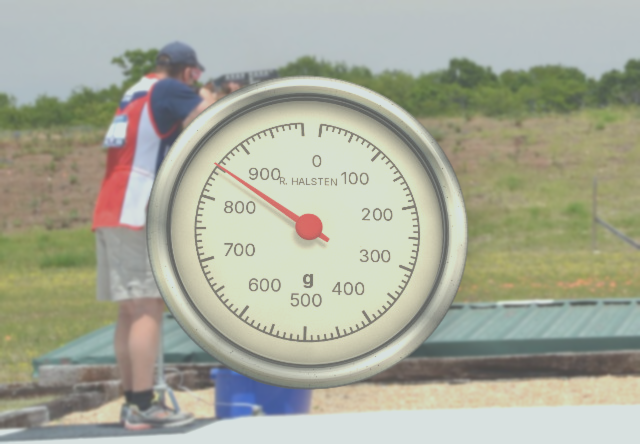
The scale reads 850 g
